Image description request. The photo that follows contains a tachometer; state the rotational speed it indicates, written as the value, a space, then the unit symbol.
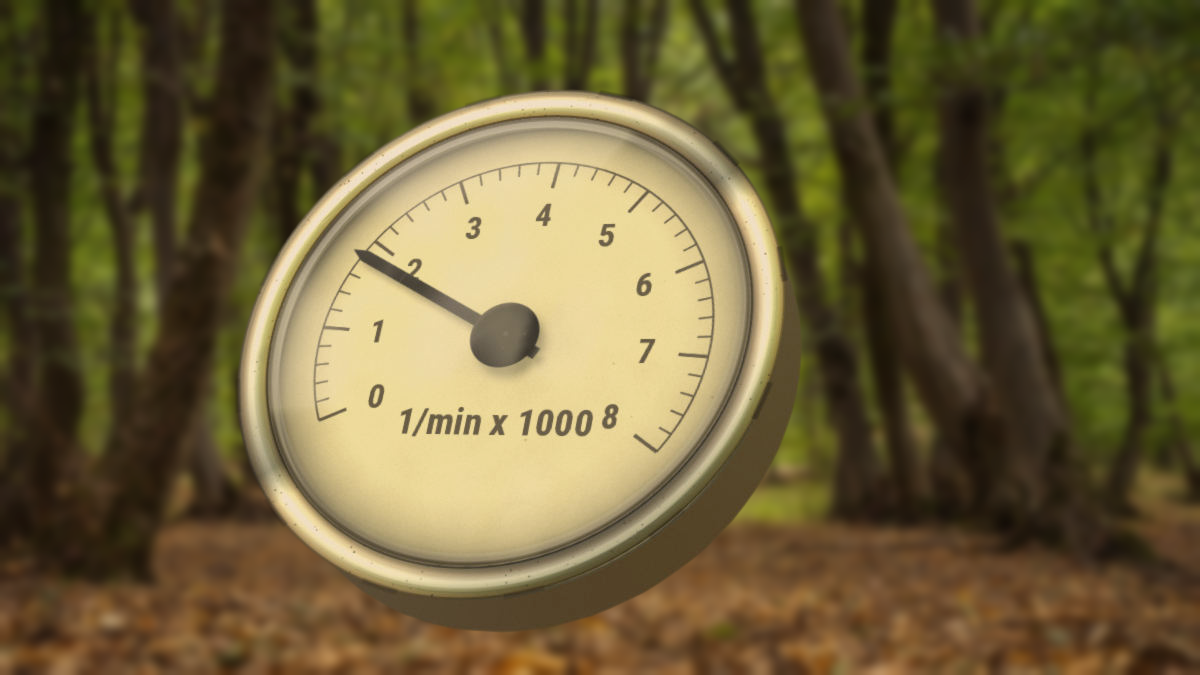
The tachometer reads 1800 rpm
